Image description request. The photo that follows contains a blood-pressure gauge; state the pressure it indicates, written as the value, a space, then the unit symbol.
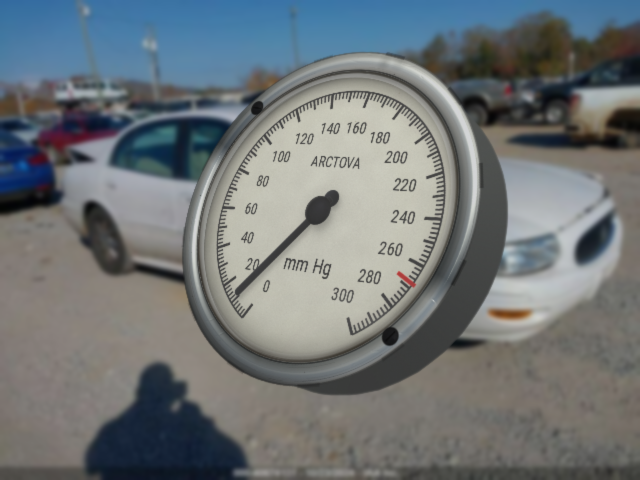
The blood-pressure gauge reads 10 mmHg
